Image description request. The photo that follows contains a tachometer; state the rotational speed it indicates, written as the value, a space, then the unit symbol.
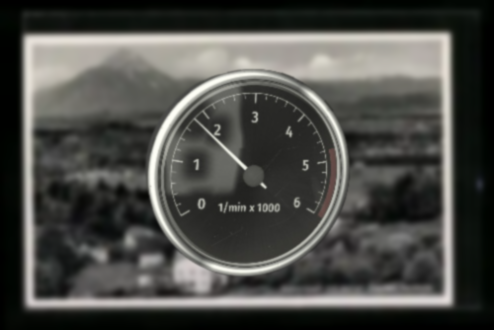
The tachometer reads 1800 rpm
